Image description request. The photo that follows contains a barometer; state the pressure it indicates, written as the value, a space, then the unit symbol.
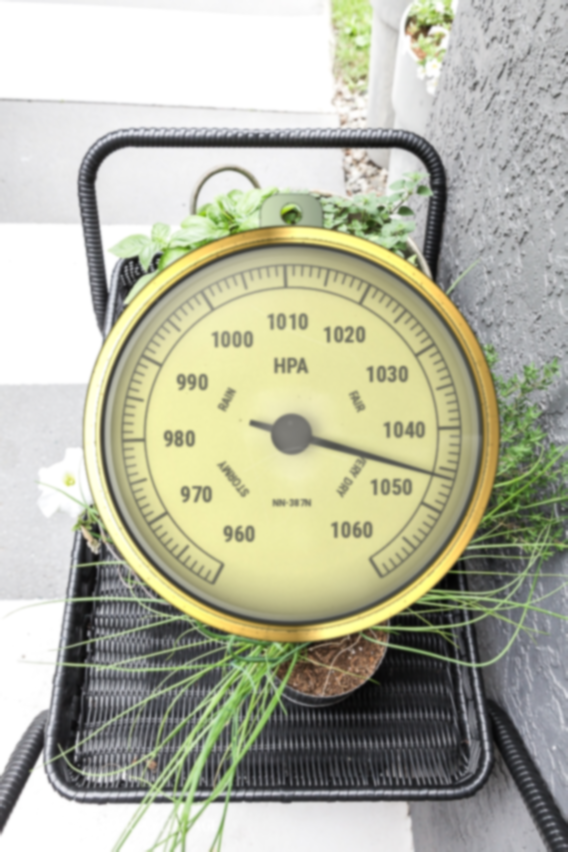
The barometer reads 1046 hPa
